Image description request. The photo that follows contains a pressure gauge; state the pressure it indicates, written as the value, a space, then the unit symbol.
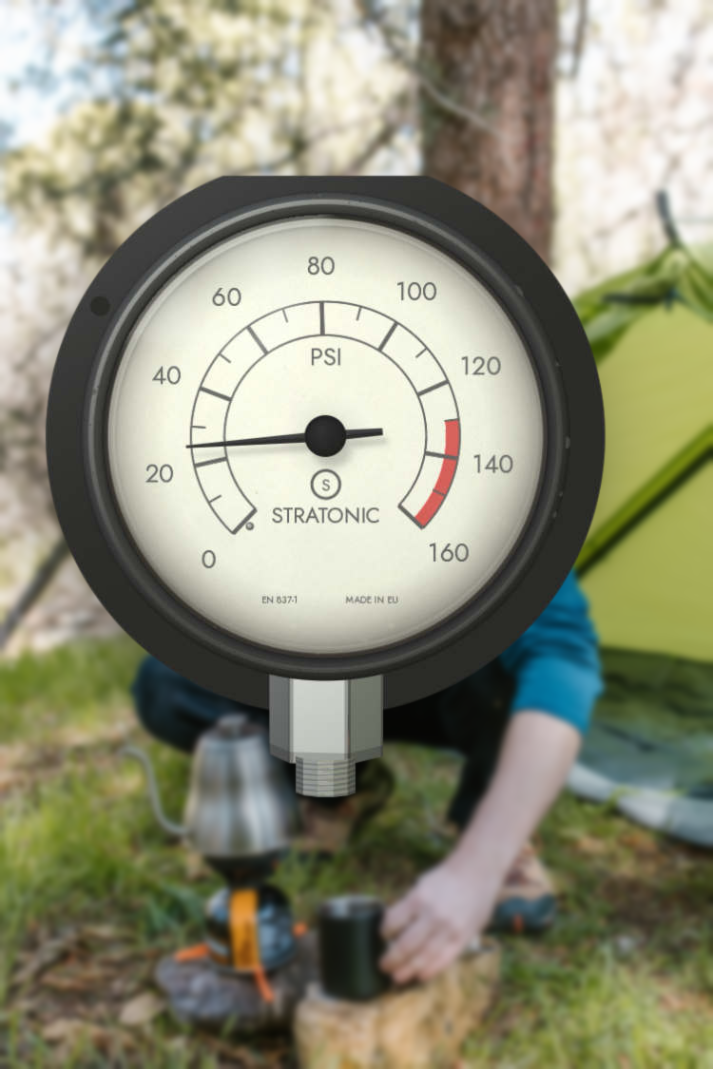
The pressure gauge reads 25 psi
